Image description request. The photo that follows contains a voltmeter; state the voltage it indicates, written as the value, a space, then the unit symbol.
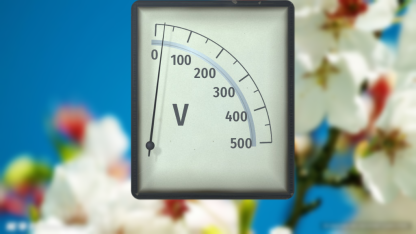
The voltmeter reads 25 V
